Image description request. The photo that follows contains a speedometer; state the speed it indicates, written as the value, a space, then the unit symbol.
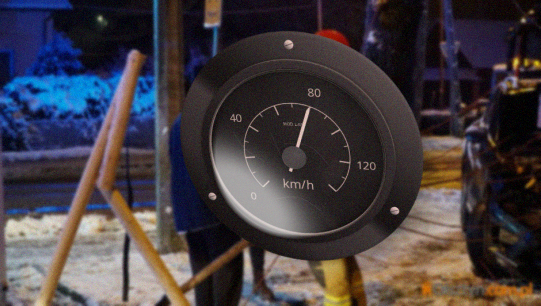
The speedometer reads 80 km/h
